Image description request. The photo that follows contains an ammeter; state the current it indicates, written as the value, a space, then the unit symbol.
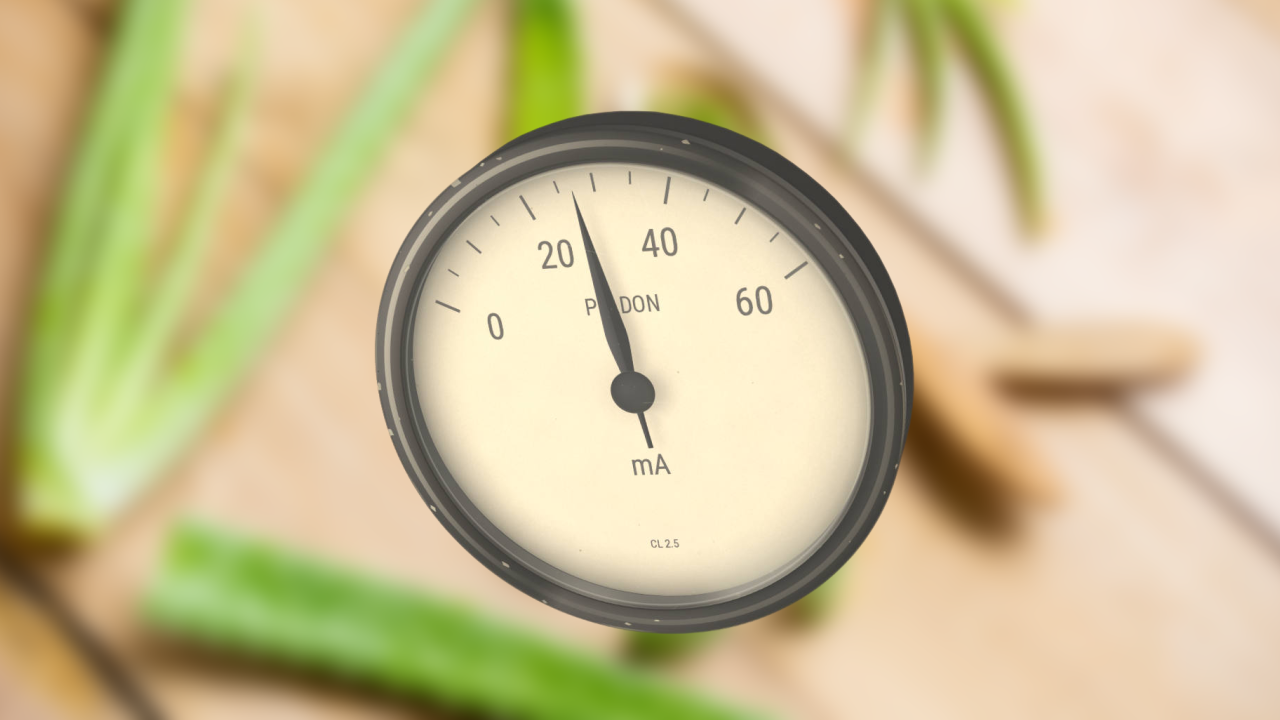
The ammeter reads 27.5 mA
